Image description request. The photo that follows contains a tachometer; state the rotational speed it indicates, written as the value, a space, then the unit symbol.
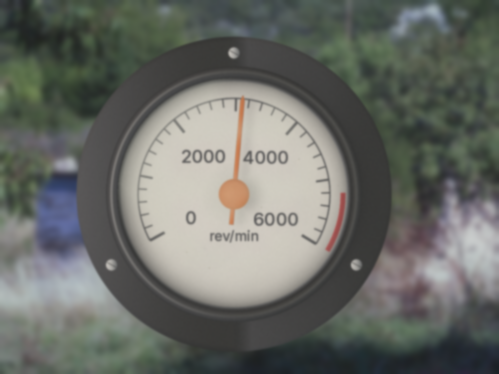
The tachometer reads 3100 rpm
